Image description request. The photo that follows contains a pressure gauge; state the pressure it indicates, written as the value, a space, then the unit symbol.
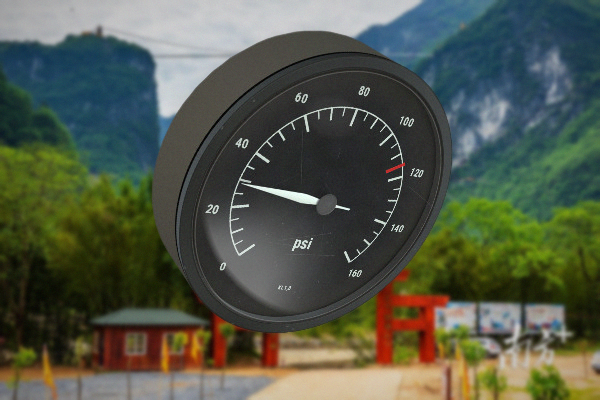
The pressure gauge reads 30 psi
